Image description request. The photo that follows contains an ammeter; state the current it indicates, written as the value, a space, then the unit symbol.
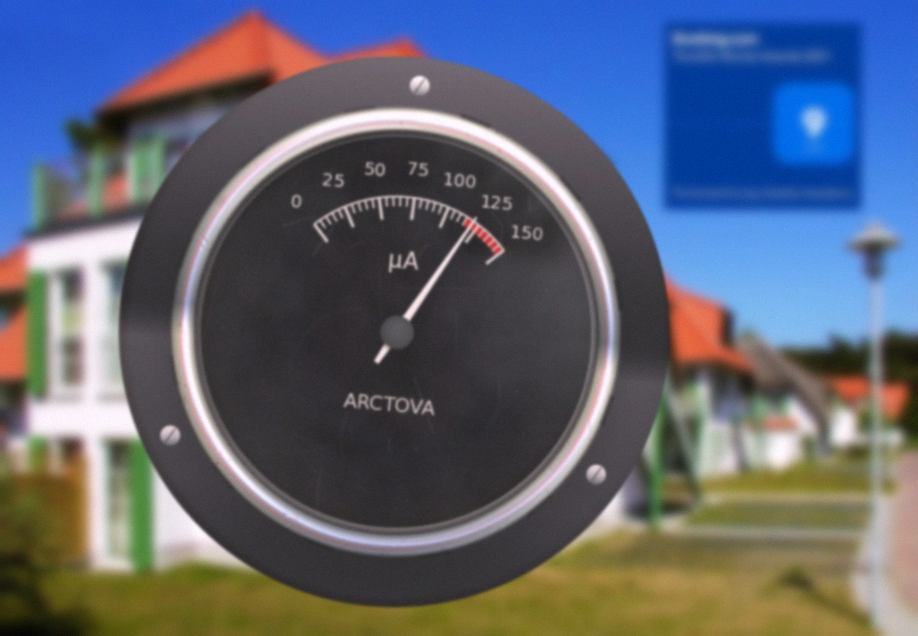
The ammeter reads 120 µA
